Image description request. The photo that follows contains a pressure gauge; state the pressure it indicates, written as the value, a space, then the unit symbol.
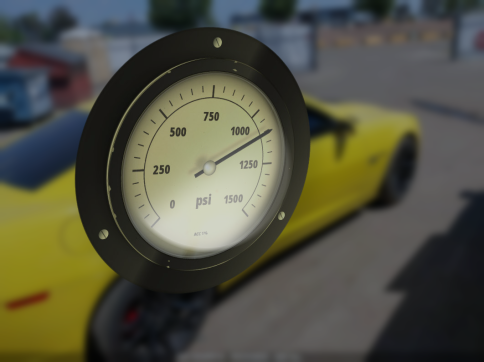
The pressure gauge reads 1100 psi
